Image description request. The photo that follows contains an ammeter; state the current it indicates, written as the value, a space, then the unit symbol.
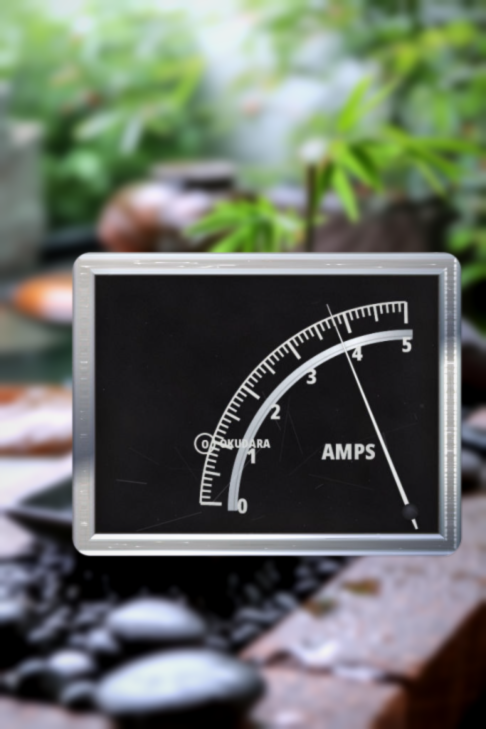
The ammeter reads 3.8 A
